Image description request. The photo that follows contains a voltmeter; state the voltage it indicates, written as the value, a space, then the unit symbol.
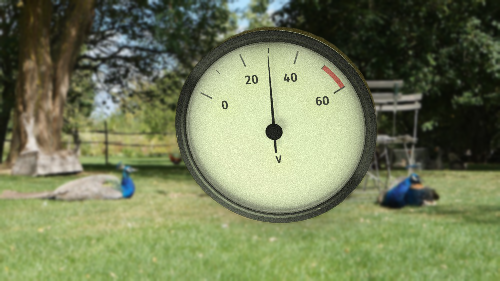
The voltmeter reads 30 V
